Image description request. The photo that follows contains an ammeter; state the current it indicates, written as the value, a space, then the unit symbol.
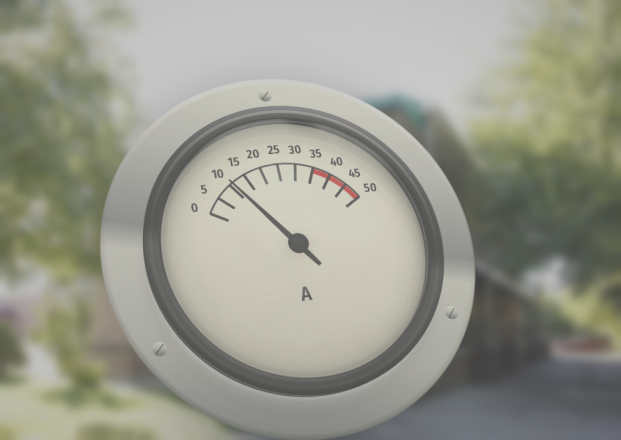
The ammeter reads 10 A
